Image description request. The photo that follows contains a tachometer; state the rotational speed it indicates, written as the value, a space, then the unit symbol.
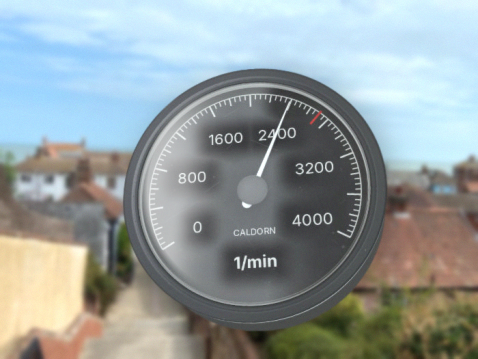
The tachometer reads 2400 rpm
